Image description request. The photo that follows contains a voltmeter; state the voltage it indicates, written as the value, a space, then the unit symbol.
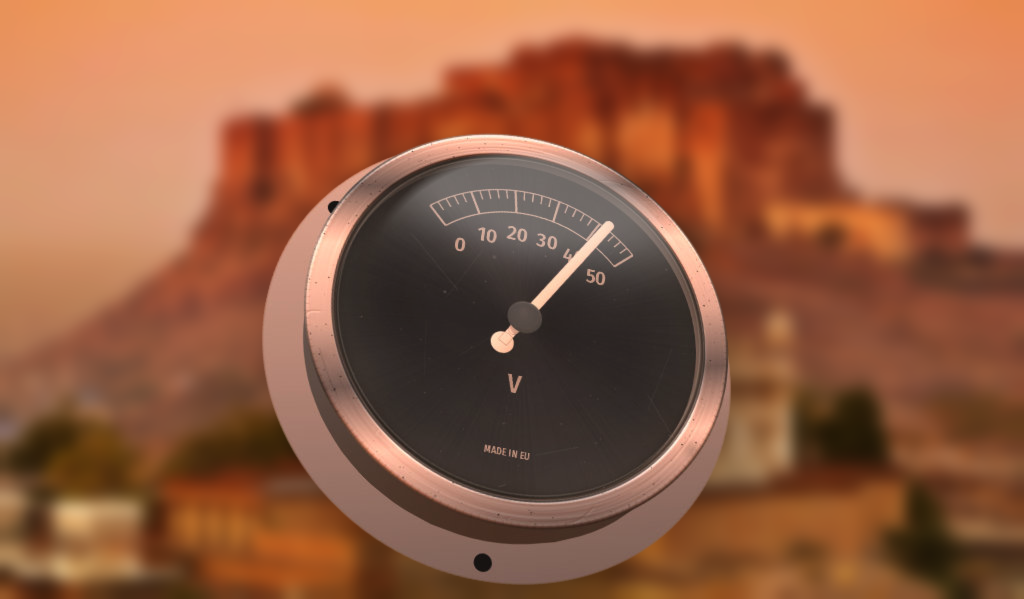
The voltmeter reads 42 V
